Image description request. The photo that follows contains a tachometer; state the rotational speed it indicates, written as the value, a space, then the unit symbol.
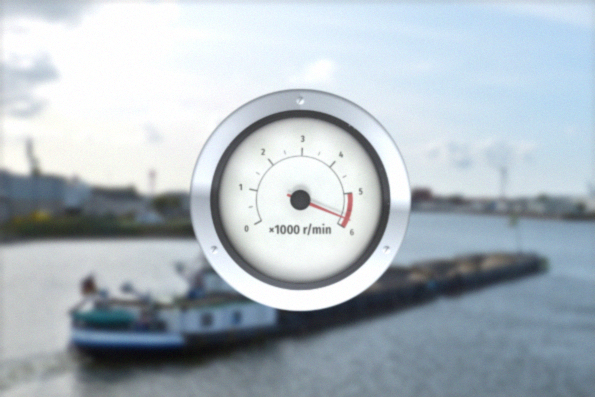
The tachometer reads 5750 rpm
